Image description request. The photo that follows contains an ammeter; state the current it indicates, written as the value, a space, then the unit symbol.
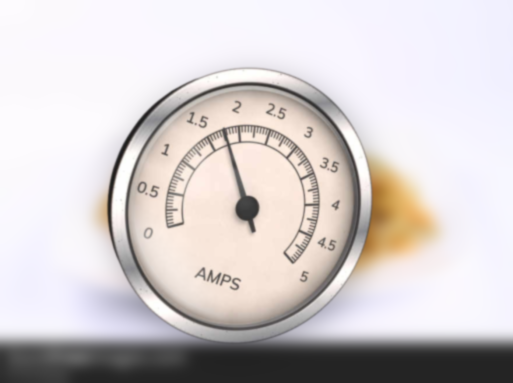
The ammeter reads 1.75 A
